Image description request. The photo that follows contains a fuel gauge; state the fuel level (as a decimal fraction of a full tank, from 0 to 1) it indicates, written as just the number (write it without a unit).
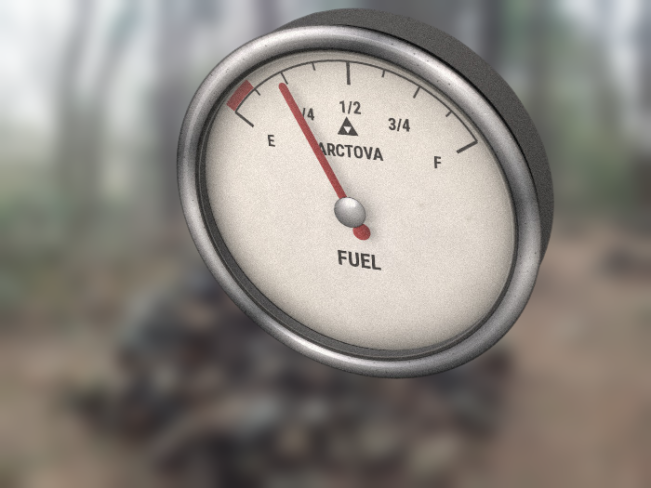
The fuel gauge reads 0.25
